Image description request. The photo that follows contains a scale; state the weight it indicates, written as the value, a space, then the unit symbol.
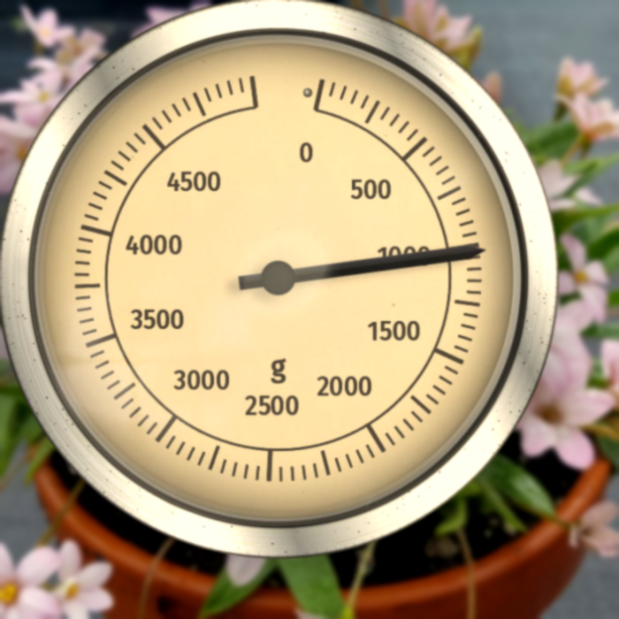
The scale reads 1025 g
